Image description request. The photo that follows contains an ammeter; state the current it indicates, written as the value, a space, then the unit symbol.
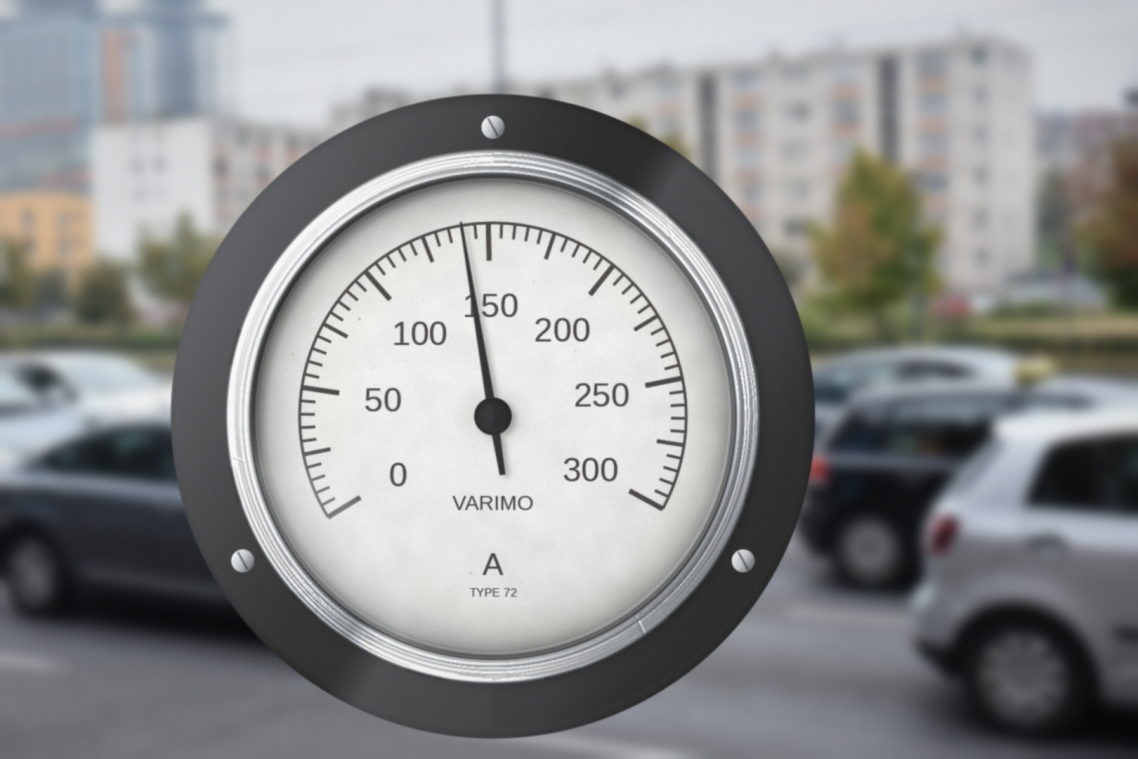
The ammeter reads 140 A
